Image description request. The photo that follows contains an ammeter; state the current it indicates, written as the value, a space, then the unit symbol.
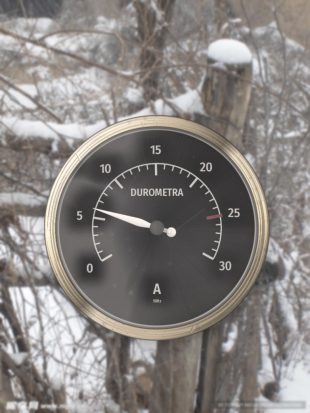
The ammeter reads 6 A
